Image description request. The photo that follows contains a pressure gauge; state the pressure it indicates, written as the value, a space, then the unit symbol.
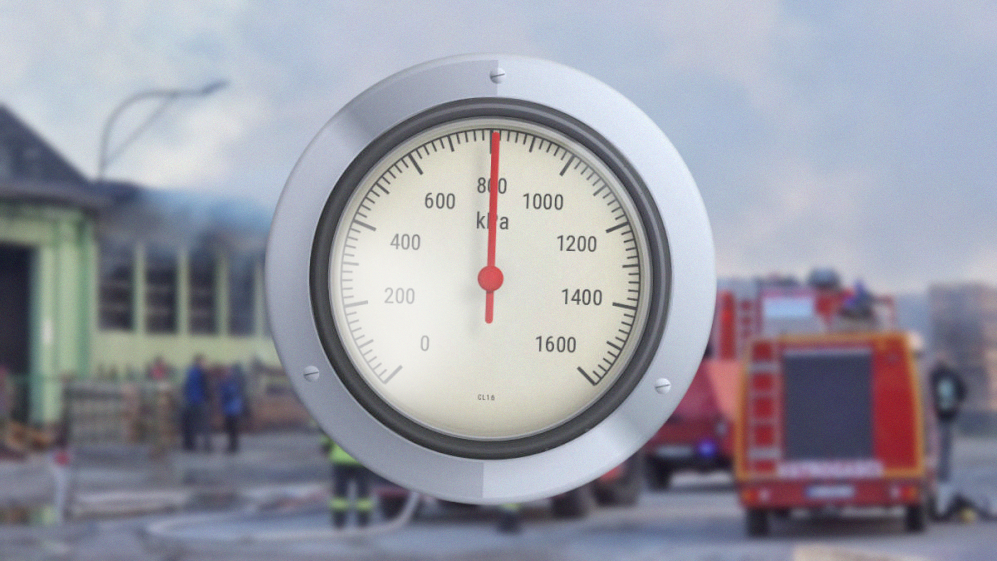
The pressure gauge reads 810 kPa
